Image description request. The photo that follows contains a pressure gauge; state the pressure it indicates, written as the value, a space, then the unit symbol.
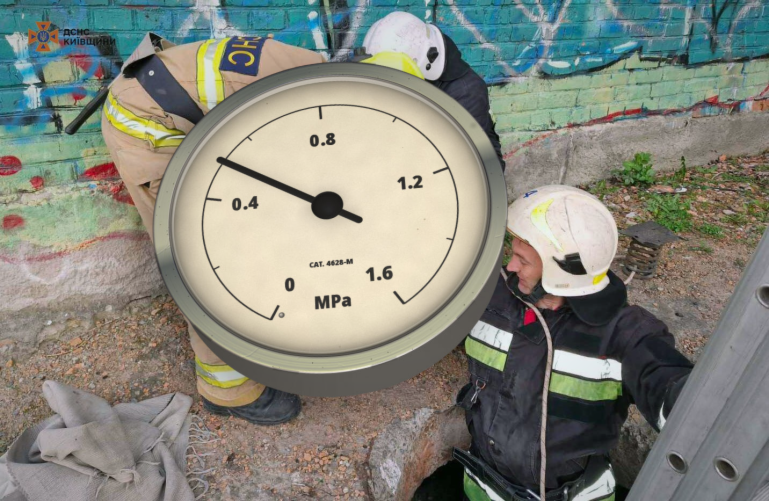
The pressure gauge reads 0.5 MPa
